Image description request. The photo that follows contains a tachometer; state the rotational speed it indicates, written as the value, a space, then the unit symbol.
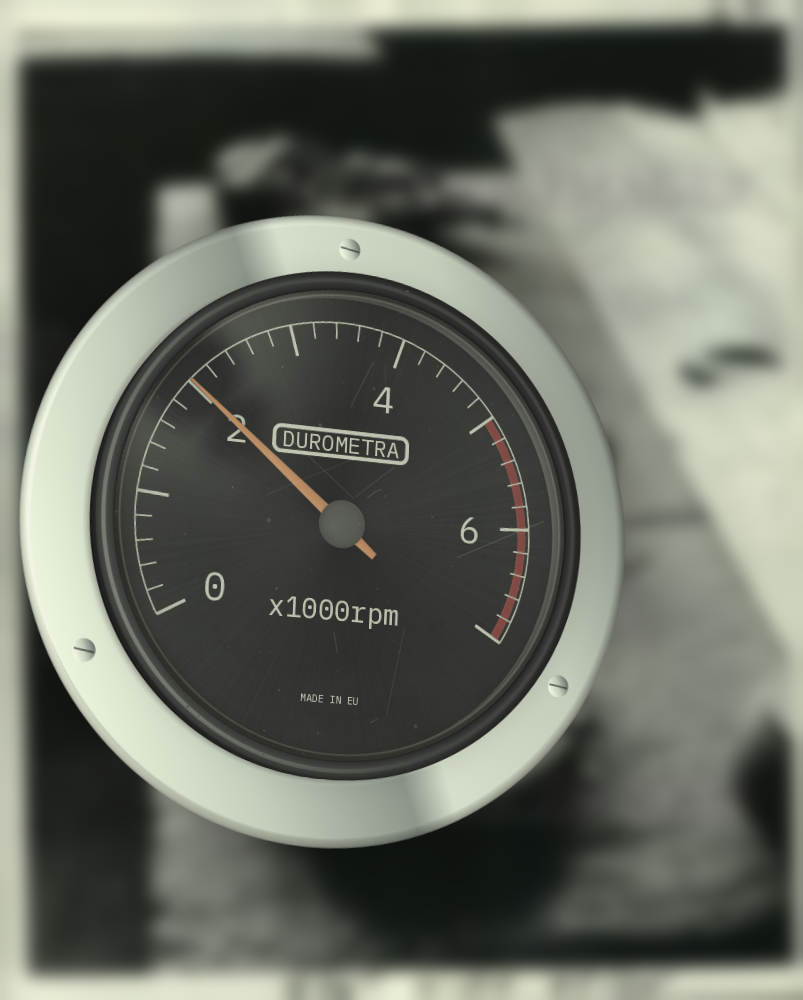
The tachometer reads 2000 rpm
